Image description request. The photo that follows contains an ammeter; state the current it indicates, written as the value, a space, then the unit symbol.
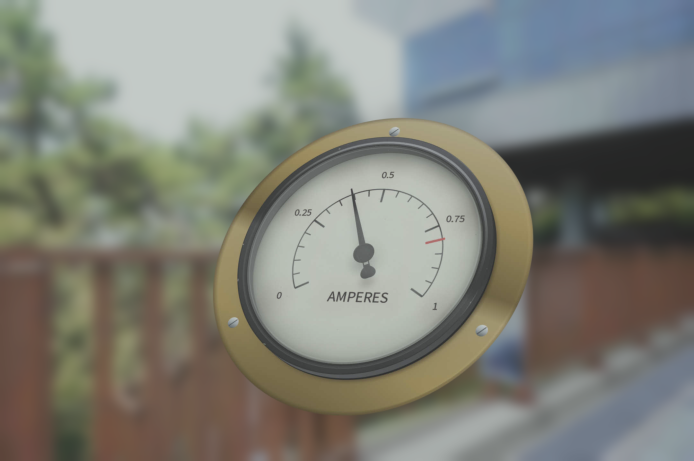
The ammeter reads 0.4 A
